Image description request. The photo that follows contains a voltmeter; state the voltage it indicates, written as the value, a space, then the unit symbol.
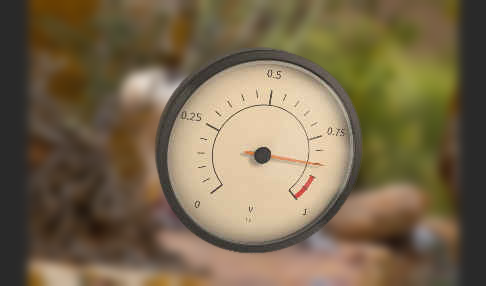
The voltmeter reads 0.85 V
